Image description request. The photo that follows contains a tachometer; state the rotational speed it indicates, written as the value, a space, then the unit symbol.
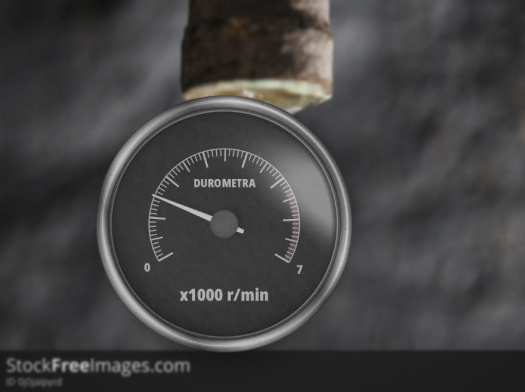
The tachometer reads 1500 rpm
